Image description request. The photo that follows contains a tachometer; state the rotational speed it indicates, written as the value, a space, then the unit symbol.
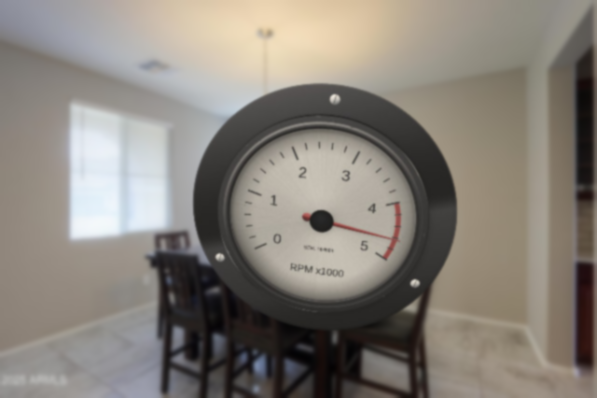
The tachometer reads 4600 rpm
